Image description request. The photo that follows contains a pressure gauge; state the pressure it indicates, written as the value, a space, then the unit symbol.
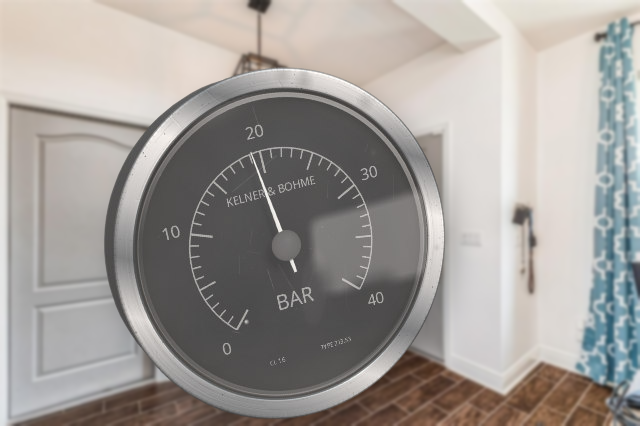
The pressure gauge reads 19 bar
